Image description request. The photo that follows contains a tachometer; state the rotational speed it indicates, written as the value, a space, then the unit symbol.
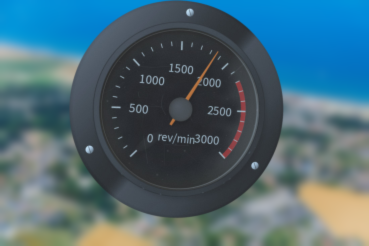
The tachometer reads 1850 rpm
